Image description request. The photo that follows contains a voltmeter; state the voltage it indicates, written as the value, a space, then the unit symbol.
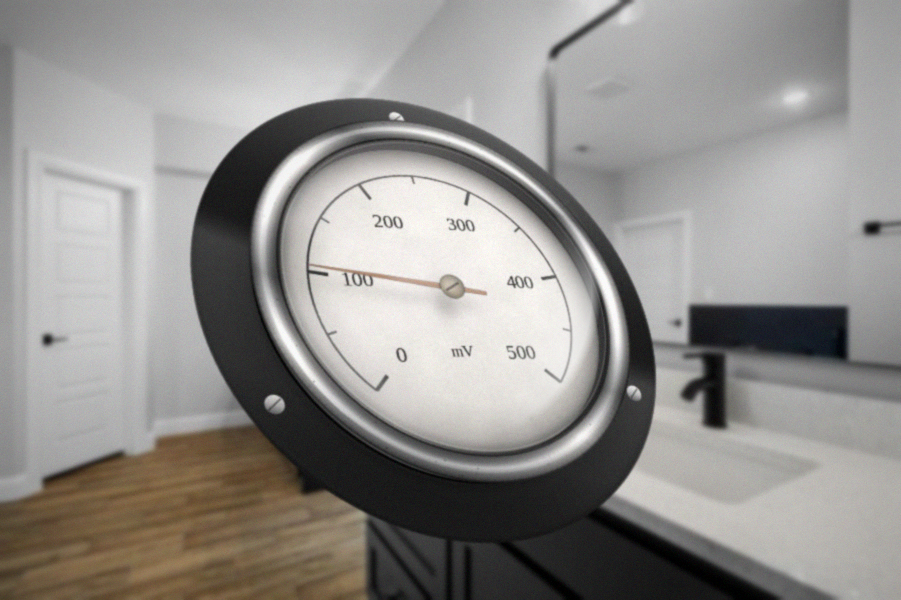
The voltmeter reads 100 mV
